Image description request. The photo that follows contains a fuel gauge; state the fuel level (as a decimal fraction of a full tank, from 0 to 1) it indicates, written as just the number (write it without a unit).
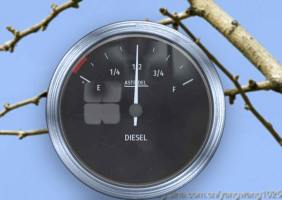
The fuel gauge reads 0.5
